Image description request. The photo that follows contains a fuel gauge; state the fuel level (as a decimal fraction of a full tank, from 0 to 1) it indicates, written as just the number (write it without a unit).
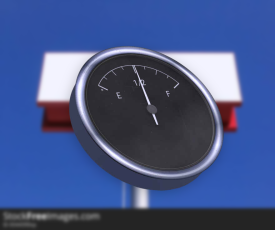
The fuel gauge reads 0.5
